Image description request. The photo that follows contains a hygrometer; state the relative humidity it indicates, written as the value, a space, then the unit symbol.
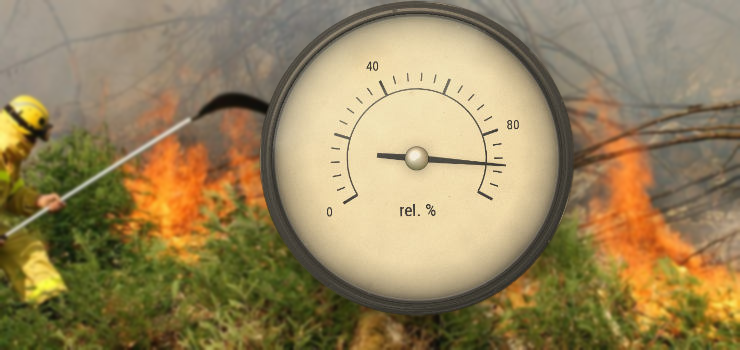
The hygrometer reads 90 %
